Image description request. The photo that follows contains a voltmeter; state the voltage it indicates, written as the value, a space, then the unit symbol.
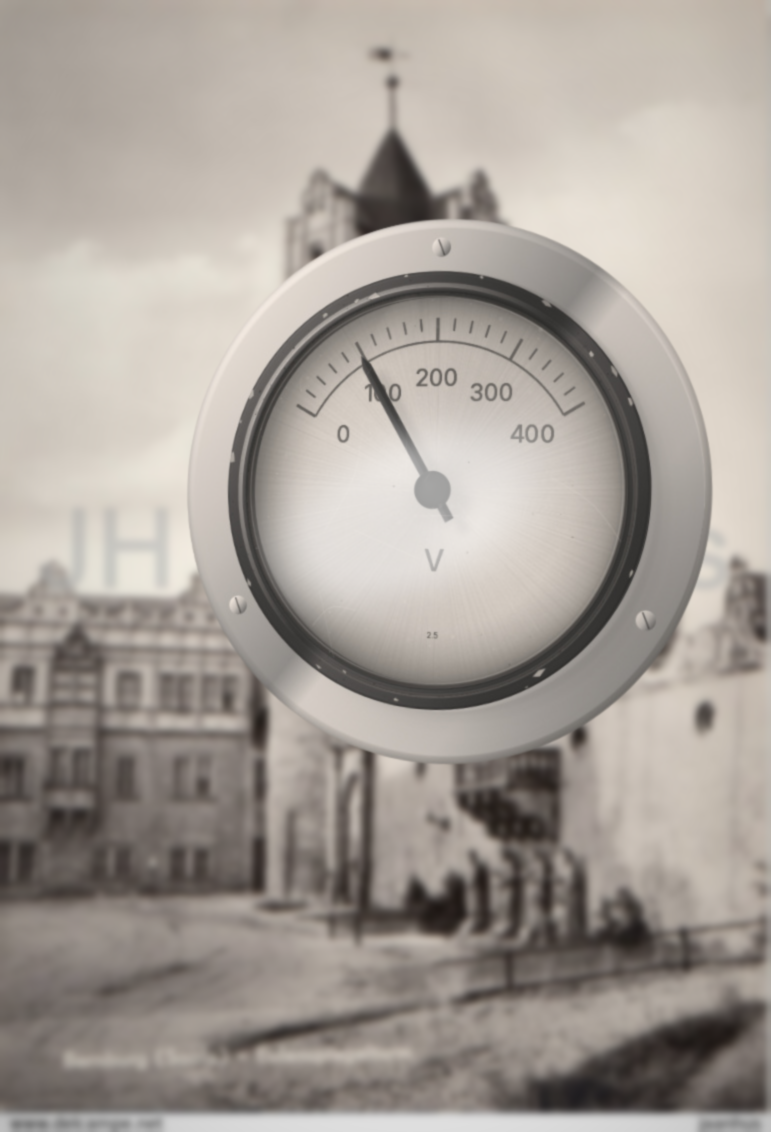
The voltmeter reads 100 V
